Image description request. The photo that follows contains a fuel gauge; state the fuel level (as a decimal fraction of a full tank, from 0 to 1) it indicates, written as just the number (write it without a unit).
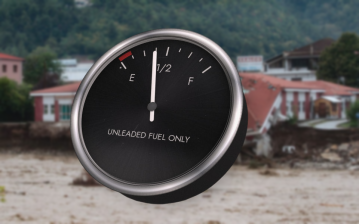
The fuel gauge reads 0.375
